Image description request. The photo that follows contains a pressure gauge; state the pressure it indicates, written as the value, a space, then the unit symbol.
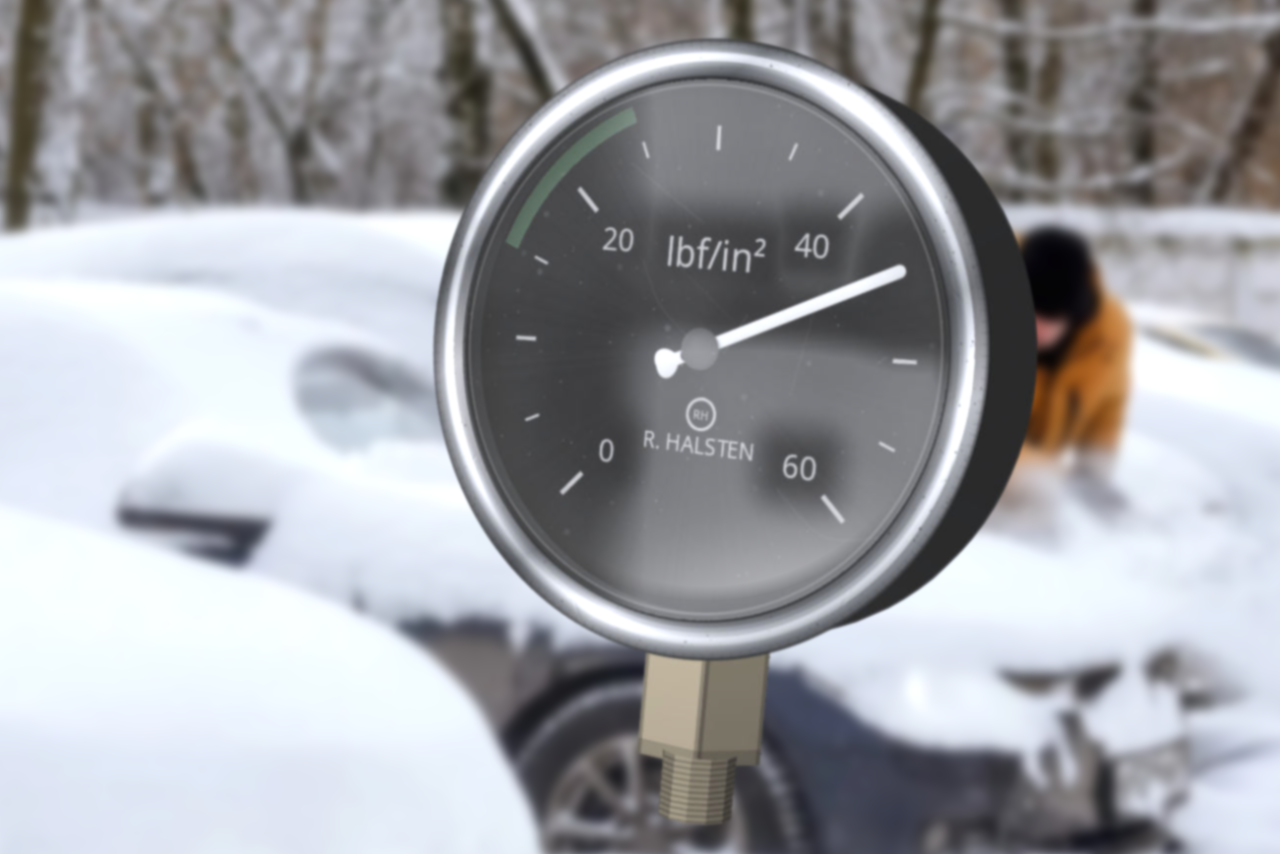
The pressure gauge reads 45 psi
